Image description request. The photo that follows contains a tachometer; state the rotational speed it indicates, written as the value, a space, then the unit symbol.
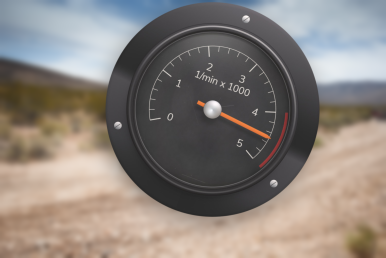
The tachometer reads 4500 rpm
